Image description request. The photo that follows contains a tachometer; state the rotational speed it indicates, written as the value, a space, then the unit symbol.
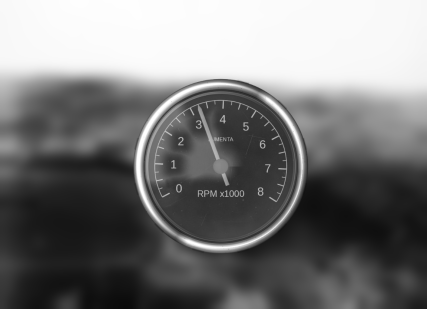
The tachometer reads 3250 rpm
